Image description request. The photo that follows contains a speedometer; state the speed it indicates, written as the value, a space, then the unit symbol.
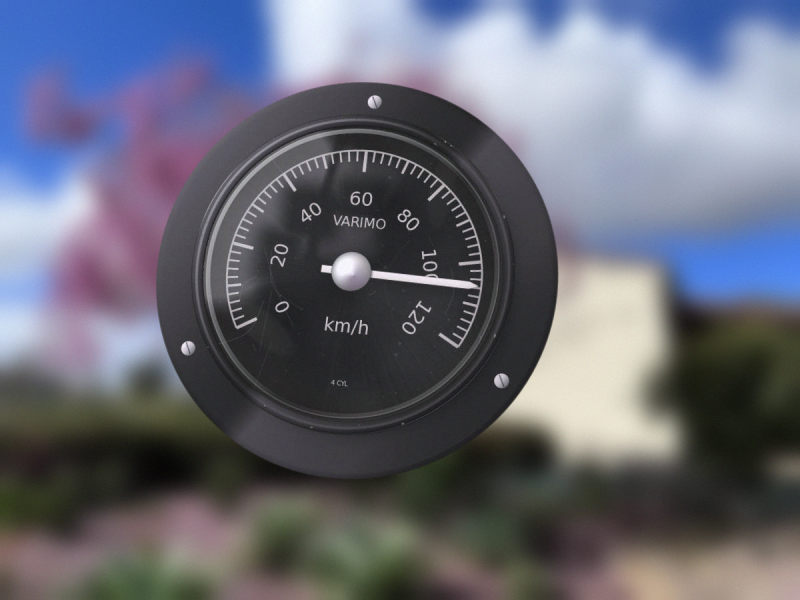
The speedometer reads 106 km/h
